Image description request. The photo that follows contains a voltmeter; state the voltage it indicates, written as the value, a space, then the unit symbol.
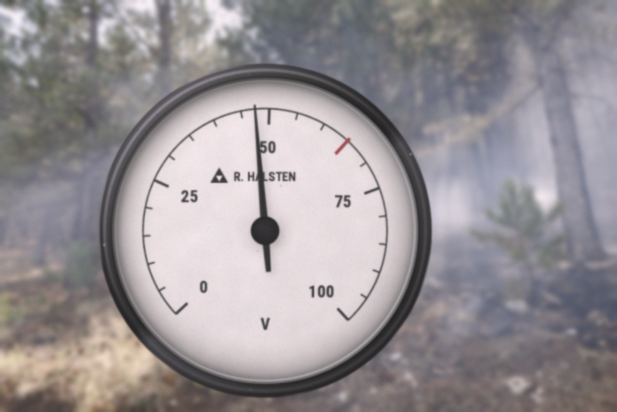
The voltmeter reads 47.5 V
